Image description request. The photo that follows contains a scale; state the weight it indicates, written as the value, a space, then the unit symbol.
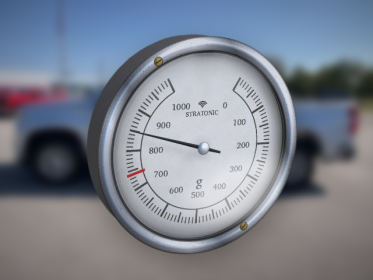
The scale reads 850 g
